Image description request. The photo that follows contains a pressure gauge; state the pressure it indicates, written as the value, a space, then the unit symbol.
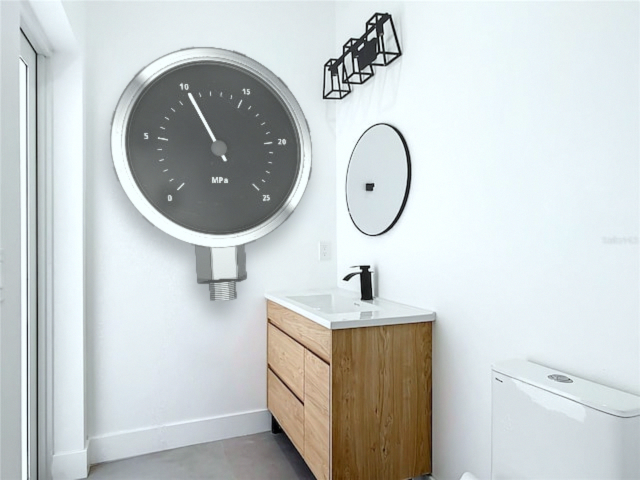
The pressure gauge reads 10 MPa
